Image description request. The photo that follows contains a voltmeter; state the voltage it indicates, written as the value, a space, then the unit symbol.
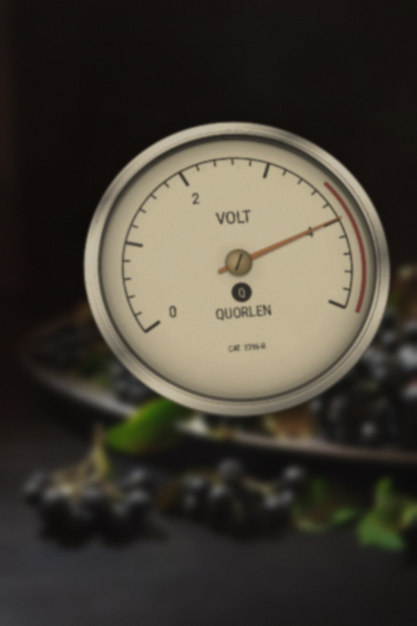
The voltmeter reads 4 V
